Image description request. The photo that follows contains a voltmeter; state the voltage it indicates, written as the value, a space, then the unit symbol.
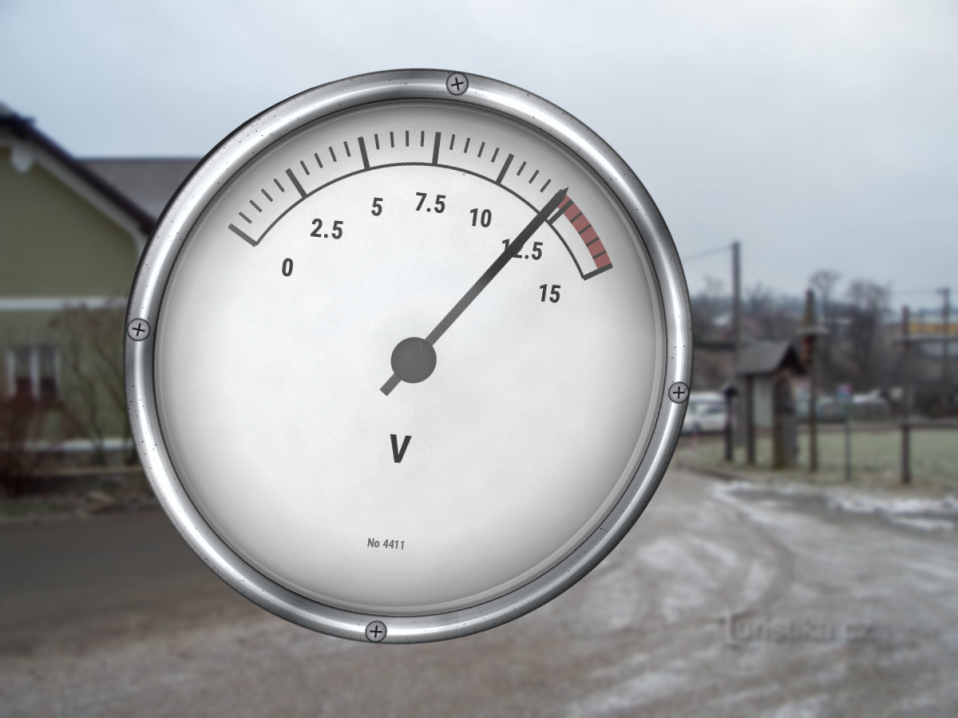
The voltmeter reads 12 V
